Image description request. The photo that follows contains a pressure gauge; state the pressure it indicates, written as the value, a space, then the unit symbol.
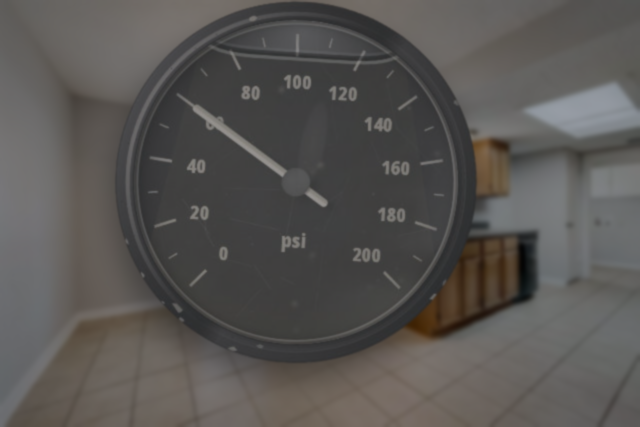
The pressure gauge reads 60 psi
